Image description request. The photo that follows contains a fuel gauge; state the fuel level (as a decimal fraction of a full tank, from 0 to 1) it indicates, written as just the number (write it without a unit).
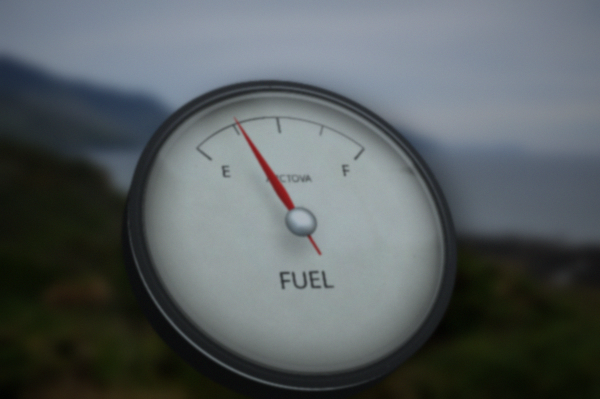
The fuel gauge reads 0.25
